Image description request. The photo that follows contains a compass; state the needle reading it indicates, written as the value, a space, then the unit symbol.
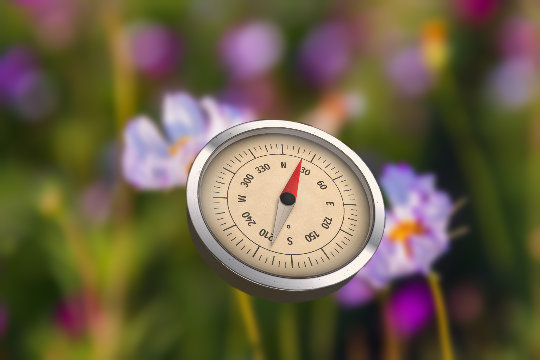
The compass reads 20 °
